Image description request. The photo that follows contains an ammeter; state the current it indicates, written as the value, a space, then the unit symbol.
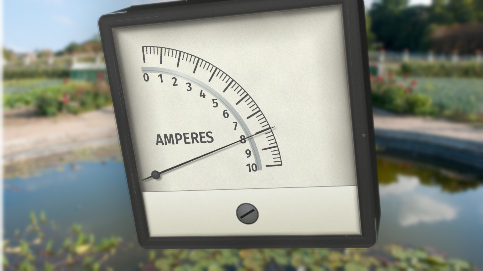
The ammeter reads 8 A
